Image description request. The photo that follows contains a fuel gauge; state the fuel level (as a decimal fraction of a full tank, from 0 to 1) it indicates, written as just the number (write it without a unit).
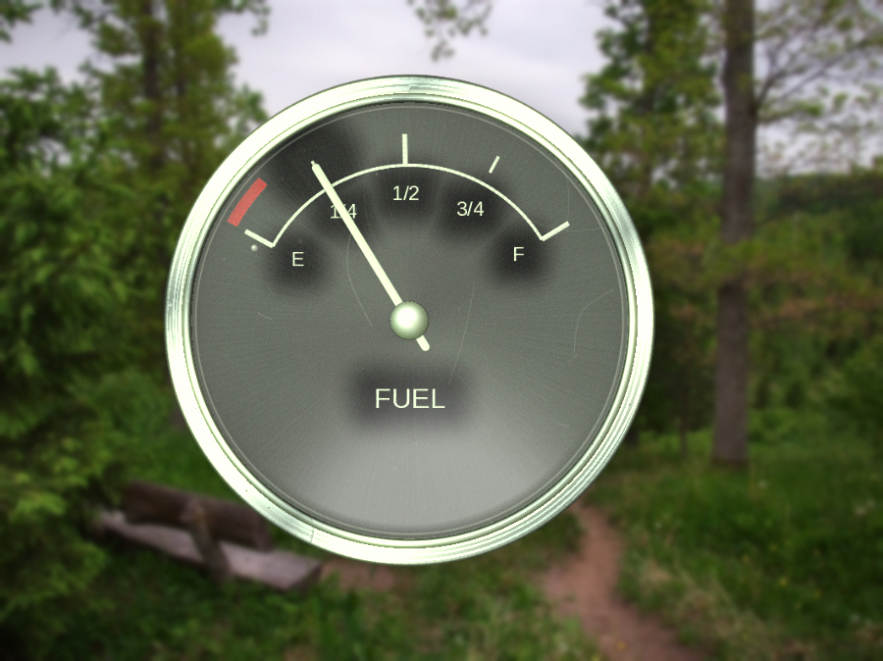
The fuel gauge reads 0.25
